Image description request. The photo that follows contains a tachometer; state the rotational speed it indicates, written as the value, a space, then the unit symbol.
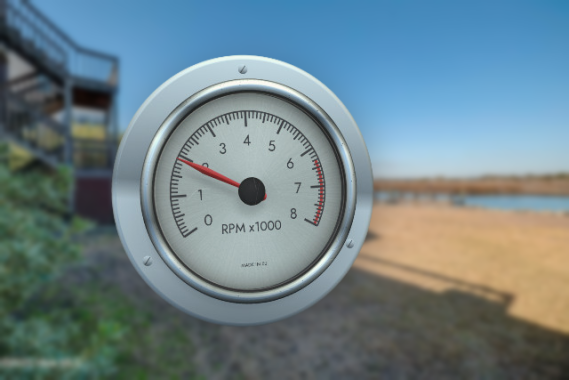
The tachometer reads 1900 rpm
